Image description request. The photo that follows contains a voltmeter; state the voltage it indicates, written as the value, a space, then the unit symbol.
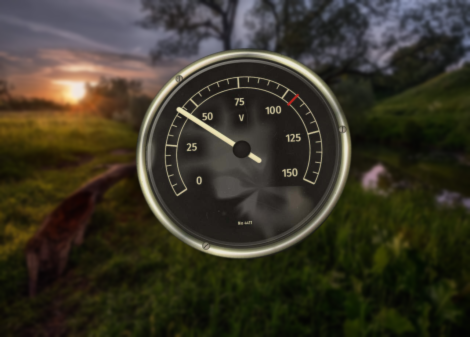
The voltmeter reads 42.5 V
